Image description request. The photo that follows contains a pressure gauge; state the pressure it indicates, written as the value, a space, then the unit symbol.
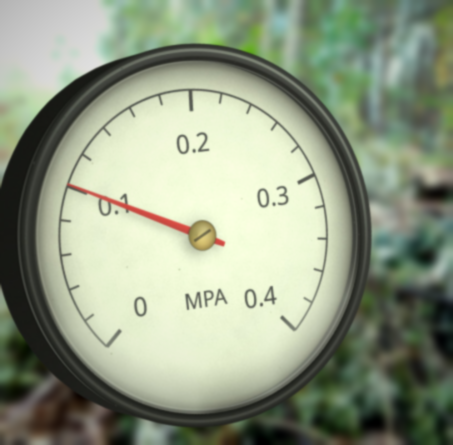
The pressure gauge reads 0.1 MPa
